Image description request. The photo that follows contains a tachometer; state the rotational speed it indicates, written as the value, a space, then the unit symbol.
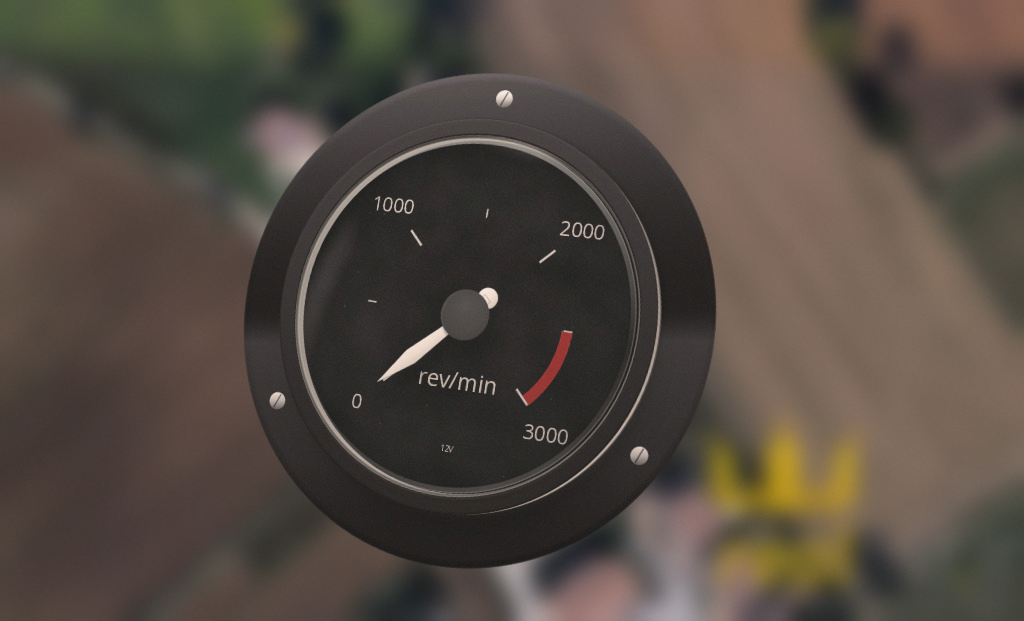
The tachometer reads 0 rpm
